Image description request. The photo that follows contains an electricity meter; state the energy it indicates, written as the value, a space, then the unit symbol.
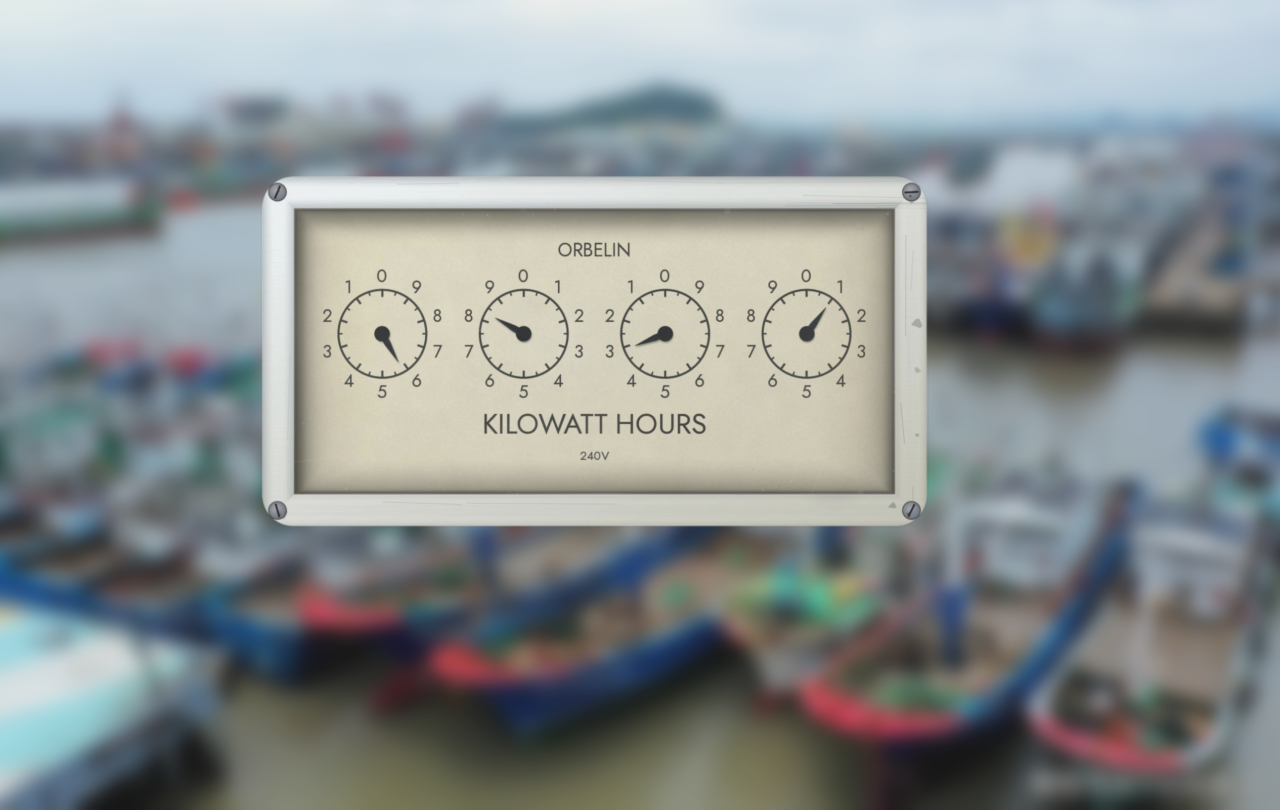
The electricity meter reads 5831 kWh
